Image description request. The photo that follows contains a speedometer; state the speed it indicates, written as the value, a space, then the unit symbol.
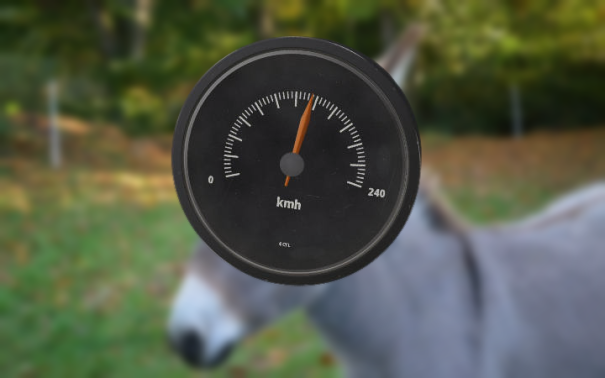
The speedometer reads 136 km/h
